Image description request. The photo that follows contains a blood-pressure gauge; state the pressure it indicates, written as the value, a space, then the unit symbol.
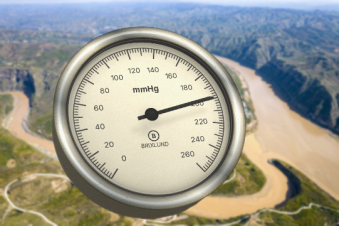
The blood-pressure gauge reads 200 mmHg
